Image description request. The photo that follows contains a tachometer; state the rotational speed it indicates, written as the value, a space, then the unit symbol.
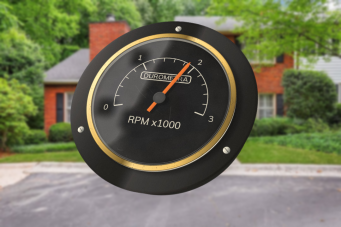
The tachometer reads 1900 rpm
